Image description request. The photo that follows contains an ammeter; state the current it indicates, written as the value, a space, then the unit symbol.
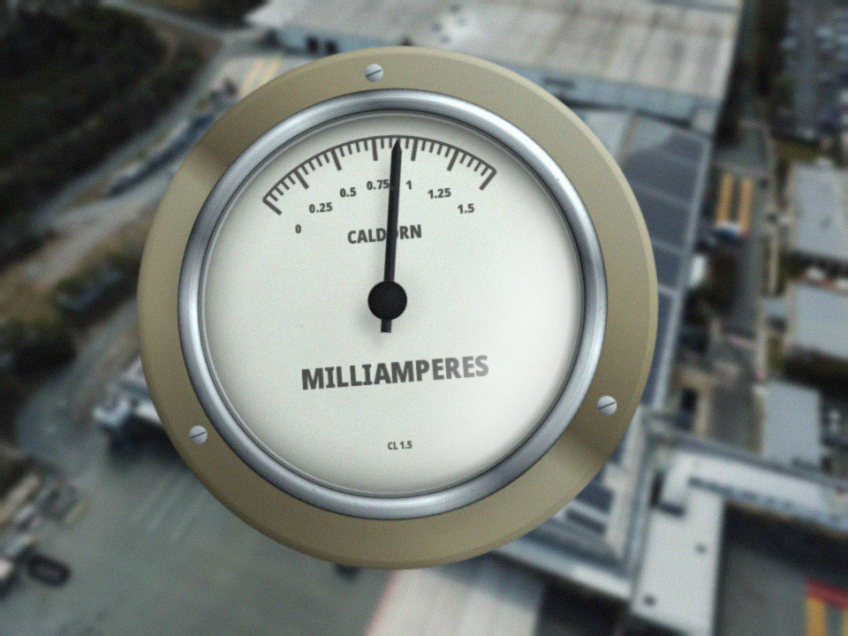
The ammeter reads 0.9 mA
